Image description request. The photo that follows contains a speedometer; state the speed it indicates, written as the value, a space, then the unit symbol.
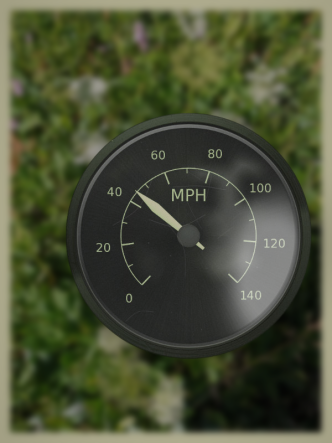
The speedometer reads 45 mph
